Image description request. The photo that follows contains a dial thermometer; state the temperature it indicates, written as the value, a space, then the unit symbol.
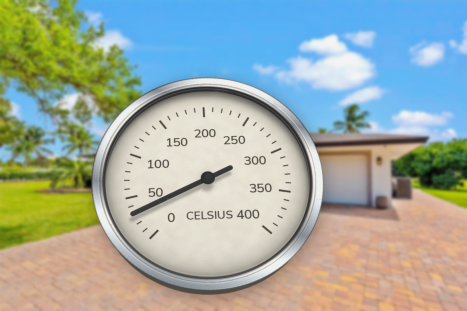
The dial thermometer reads 30 °C
